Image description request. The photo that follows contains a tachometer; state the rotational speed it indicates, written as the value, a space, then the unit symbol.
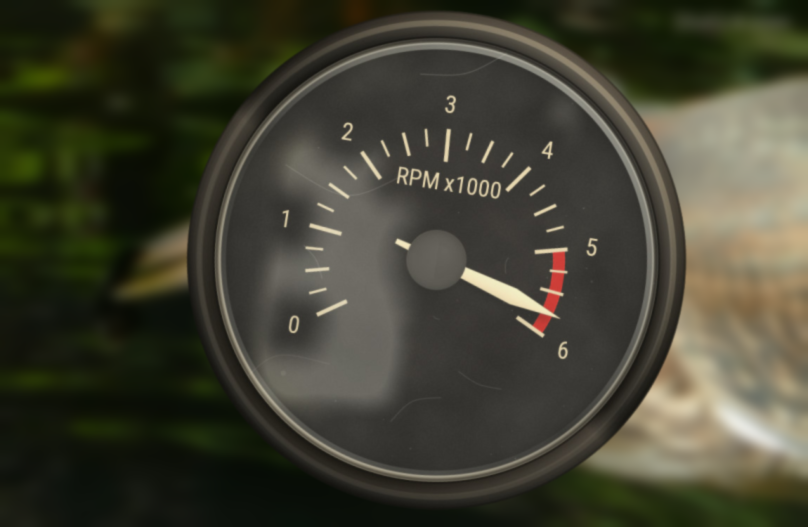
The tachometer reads 5750 rpm
